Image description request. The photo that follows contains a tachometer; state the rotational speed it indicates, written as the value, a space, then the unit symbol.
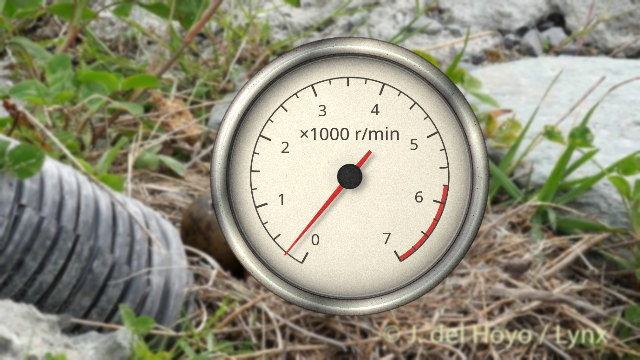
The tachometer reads 250 rpm
